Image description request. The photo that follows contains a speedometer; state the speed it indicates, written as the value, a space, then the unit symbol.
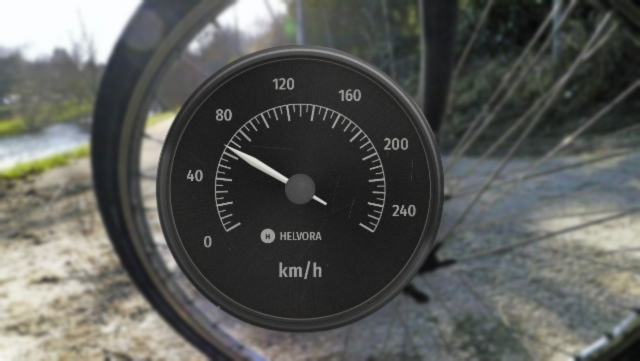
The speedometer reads 65 km/h
